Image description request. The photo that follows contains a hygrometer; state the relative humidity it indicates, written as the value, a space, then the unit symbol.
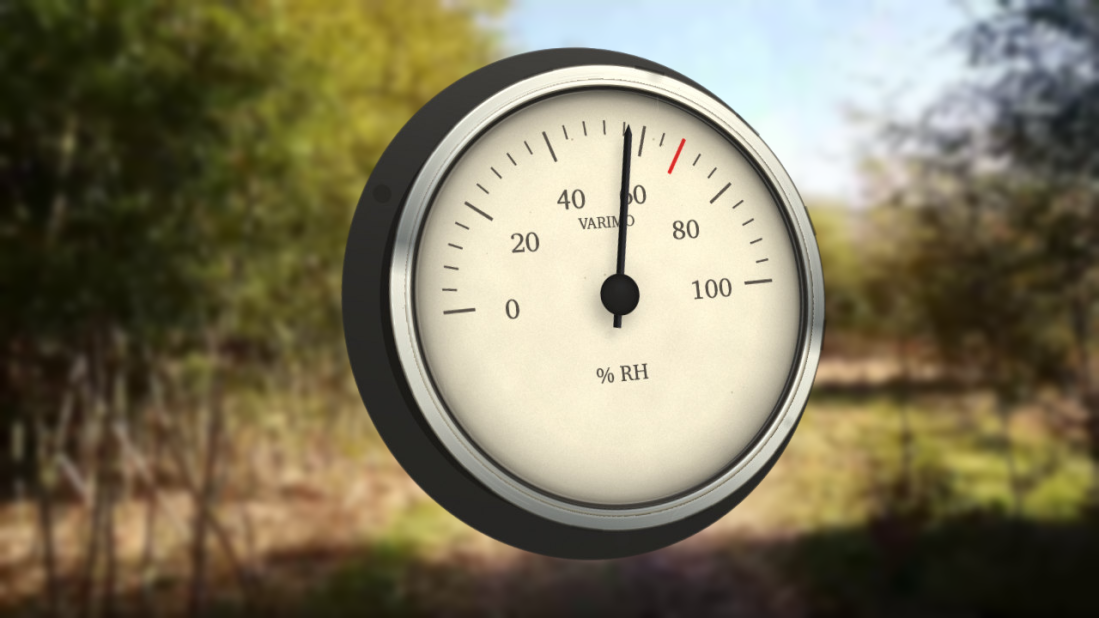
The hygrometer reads 56 %
